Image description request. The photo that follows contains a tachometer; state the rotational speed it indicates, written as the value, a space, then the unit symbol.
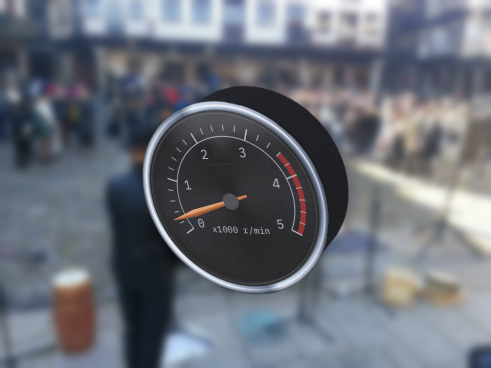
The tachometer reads 300 rpm
